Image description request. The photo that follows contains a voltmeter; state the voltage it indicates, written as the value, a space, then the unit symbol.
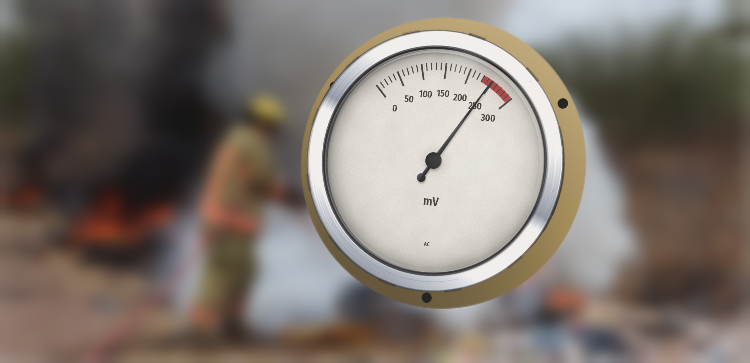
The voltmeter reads 250 mV
